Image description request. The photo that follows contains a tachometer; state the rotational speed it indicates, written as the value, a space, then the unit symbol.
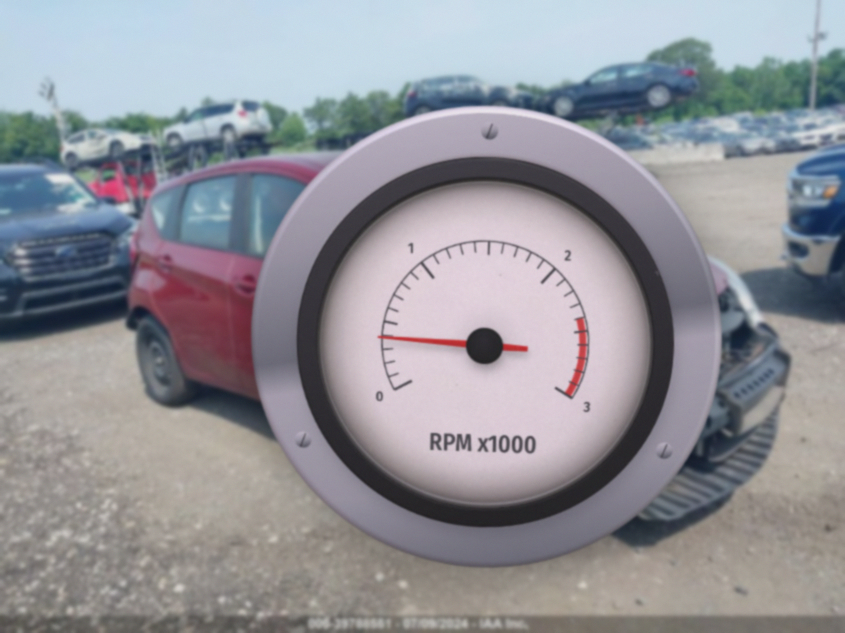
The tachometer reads 400 rpm
